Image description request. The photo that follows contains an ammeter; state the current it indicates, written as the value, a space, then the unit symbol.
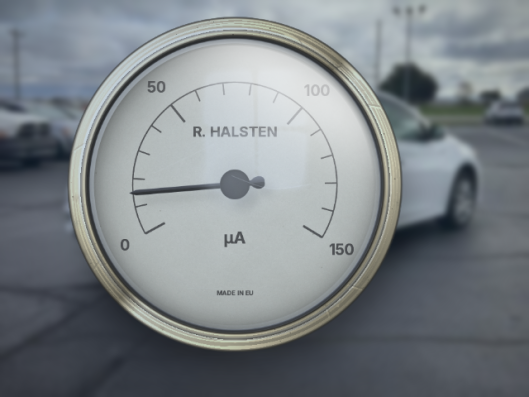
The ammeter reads 15 µA
